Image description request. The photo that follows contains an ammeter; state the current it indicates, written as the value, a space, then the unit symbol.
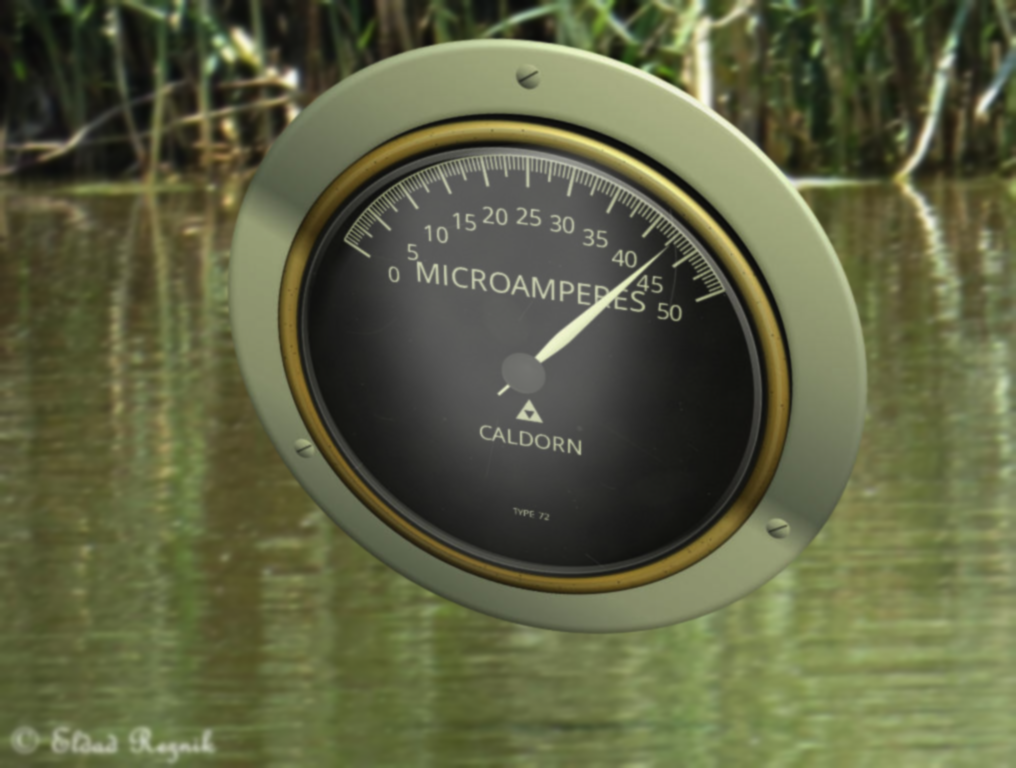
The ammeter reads 42.5 µA
